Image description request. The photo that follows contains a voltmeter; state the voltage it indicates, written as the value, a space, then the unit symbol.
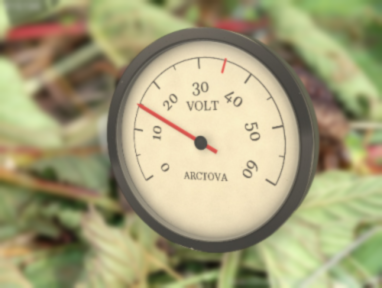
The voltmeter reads 15 V
